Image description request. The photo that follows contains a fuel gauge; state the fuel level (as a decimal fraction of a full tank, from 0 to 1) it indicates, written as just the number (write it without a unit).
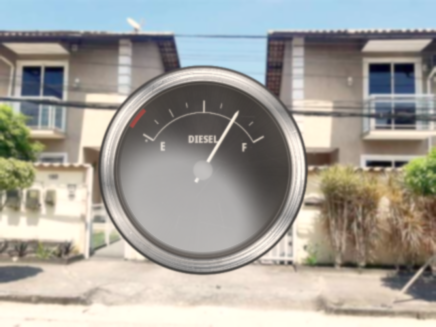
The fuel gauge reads 0.75
